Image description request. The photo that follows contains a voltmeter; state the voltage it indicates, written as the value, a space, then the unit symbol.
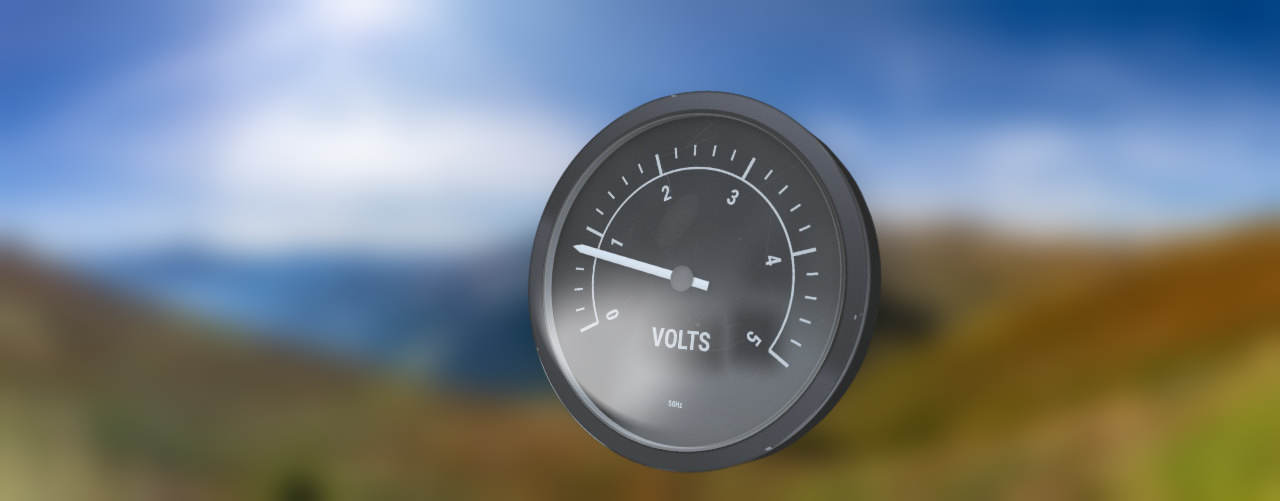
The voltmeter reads 0.8 V
